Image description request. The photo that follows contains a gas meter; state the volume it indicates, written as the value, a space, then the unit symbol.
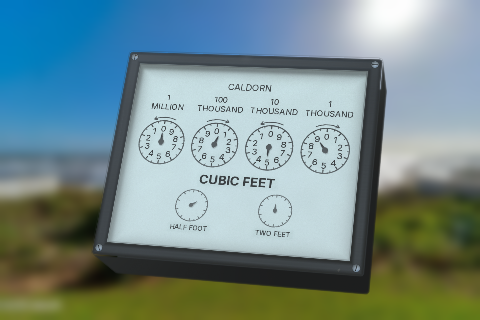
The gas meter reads 4900 ft³
